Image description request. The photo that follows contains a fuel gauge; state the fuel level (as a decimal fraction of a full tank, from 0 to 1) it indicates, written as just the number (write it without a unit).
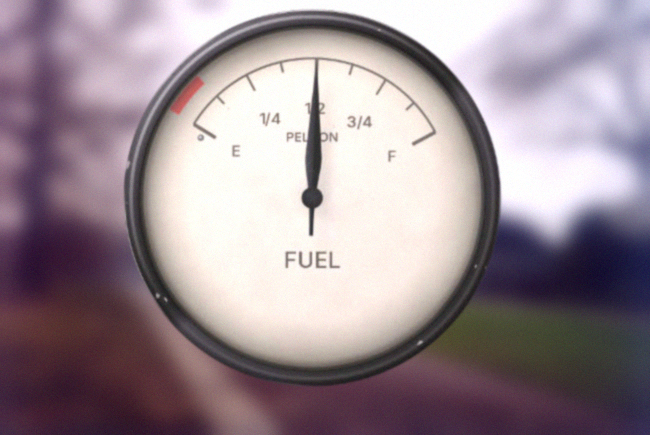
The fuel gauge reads 0.5
